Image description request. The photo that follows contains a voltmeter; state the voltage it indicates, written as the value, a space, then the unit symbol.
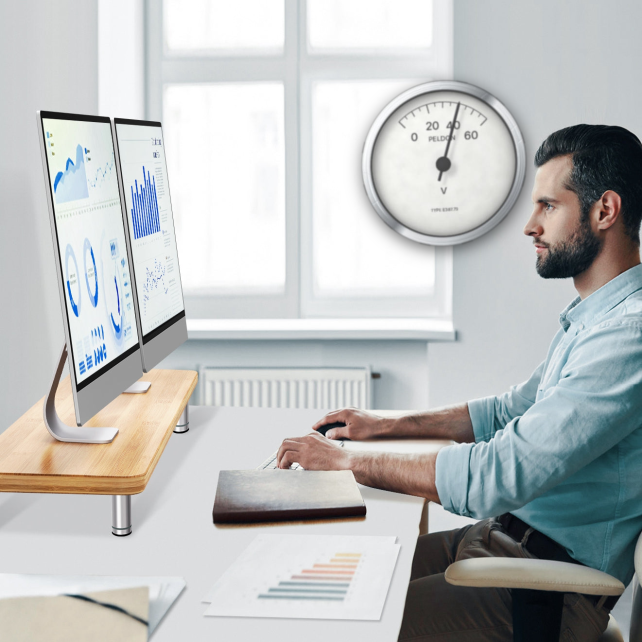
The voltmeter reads 40 V
